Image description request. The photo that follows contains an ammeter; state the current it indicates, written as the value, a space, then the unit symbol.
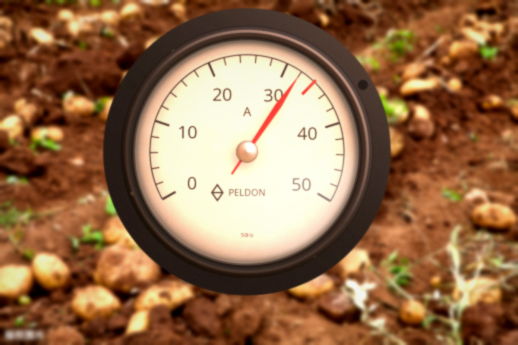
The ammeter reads 32 A
